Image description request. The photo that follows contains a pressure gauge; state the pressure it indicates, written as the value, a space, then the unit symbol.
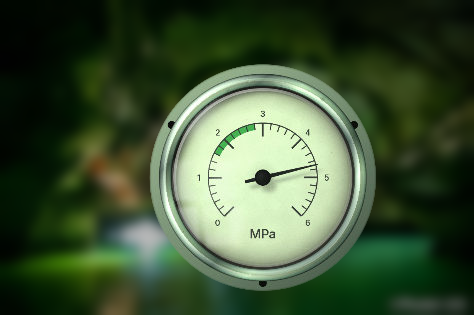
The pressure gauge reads 4.7 MPa
